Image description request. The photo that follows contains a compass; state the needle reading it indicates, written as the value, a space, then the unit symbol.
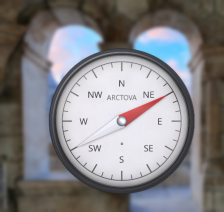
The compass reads 60 °
